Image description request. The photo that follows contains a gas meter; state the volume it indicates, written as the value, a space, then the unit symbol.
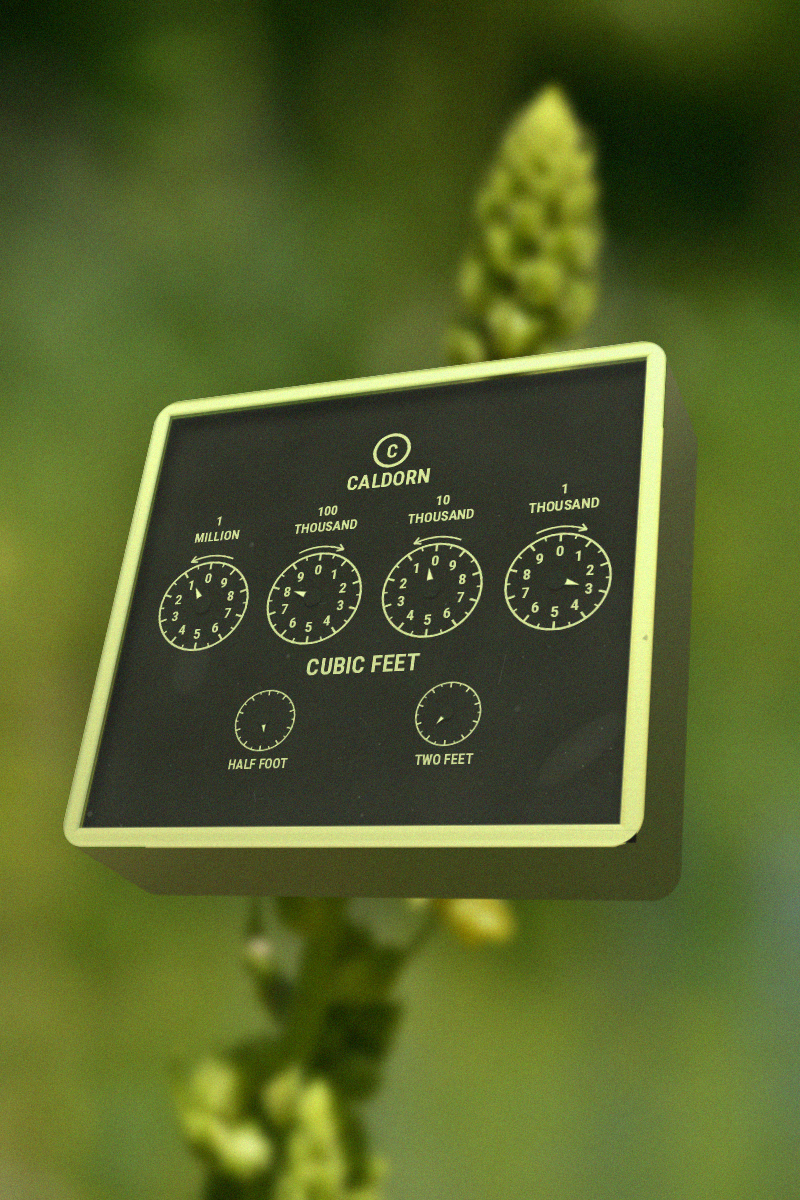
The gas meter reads 80300 ft³
